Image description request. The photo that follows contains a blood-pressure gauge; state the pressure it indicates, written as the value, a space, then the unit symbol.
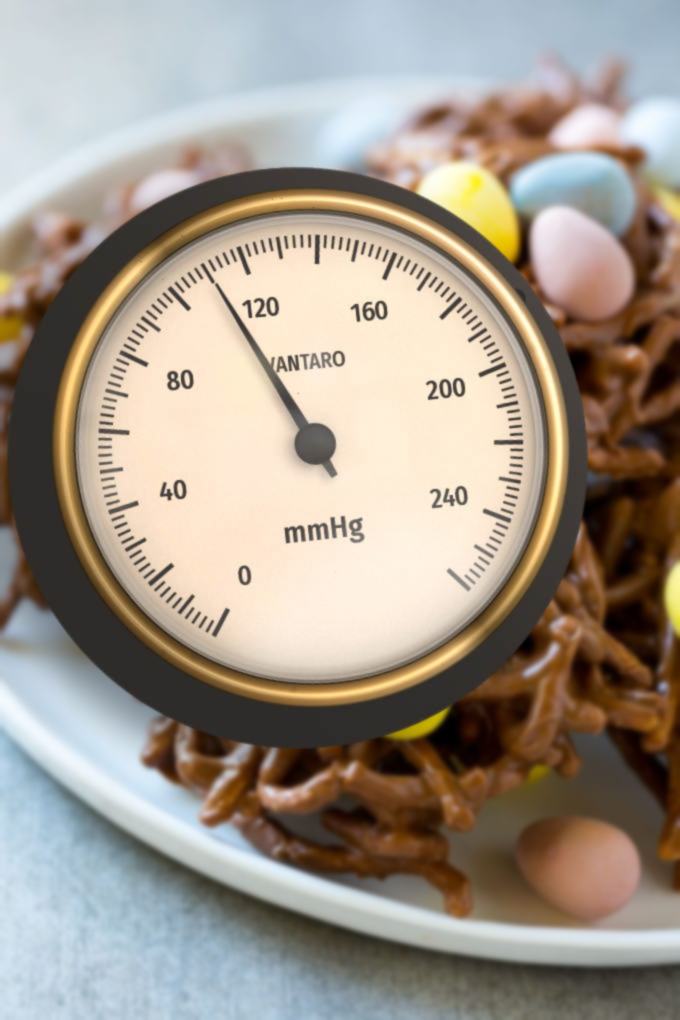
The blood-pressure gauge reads 110 mmHg
